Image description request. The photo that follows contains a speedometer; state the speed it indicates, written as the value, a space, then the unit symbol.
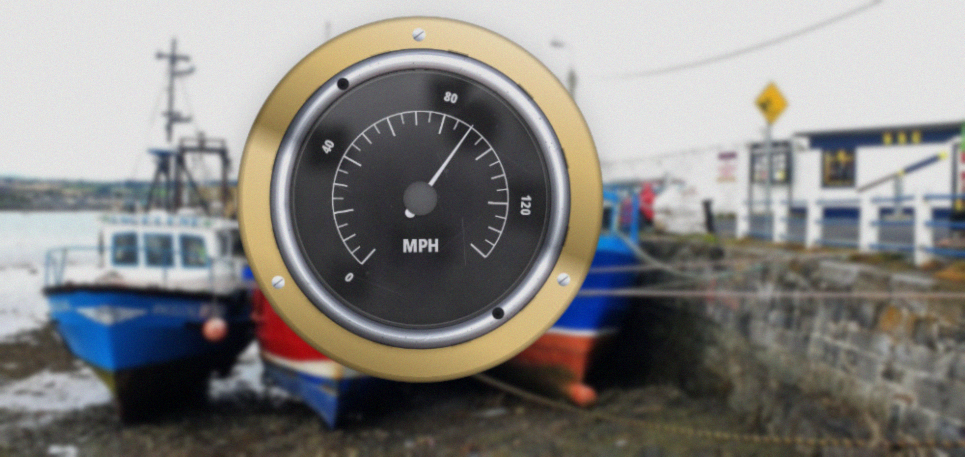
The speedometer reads 90 mph
